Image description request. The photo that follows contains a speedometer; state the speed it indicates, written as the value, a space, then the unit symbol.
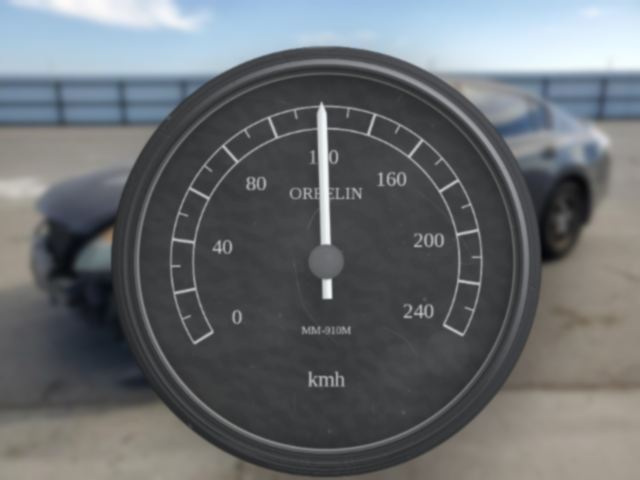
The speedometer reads 120 km/h
